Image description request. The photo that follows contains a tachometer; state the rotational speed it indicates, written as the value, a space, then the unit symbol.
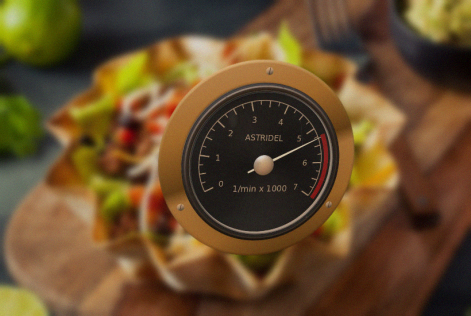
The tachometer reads 5250 rpm
